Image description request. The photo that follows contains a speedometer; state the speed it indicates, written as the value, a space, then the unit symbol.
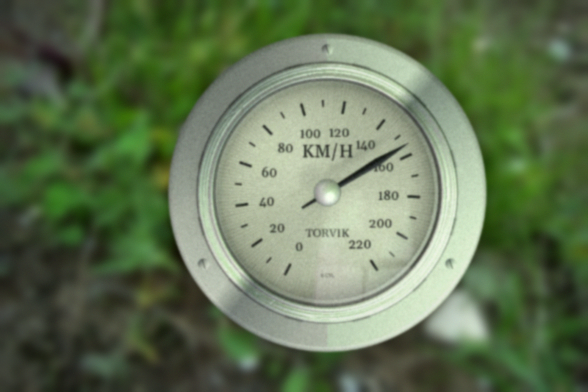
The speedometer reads 155 km/h
